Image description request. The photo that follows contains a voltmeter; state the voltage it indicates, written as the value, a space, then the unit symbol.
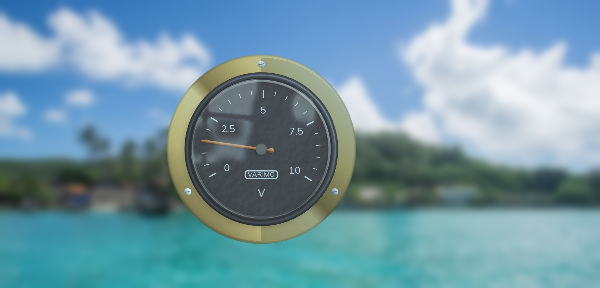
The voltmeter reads 1.5 V
